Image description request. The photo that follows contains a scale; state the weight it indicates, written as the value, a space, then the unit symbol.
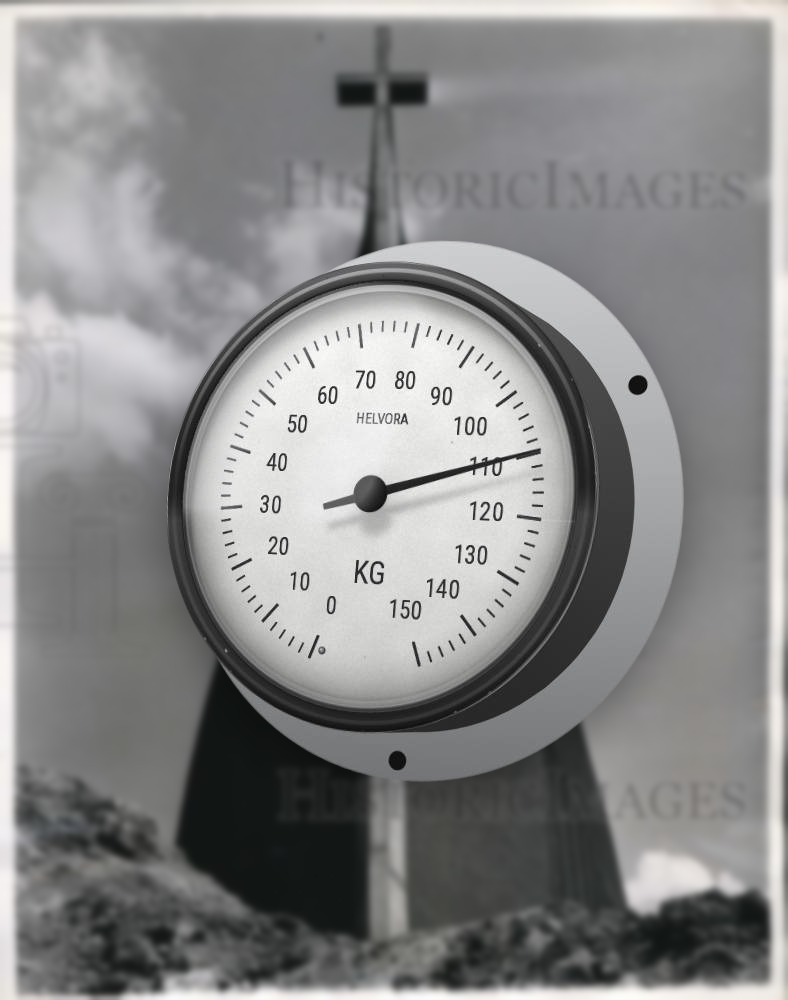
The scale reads 110 kg
